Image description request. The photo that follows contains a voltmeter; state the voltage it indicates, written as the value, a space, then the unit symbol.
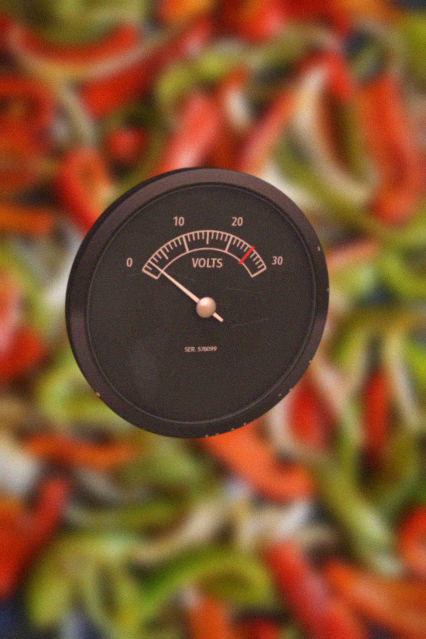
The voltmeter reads 2 V
